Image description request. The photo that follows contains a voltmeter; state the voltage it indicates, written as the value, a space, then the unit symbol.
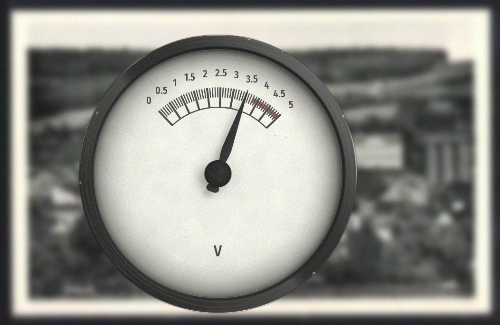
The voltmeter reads 3.5 V
